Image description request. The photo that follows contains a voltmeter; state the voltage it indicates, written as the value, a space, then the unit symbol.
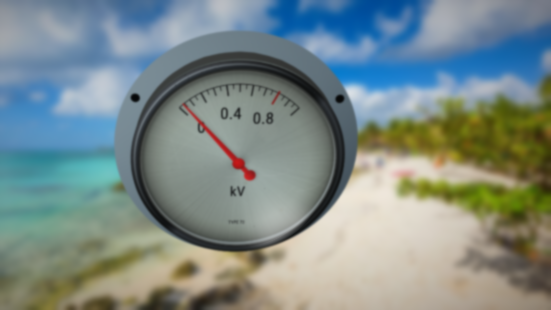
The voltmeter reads 0.05 kV
